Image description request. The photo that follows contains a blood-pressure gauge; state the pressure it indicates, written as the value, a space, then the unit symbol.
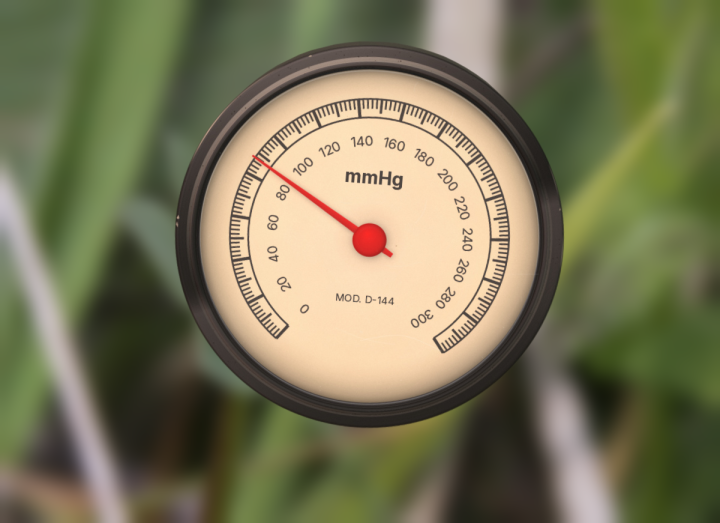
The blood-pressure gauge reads 88 mmHg
